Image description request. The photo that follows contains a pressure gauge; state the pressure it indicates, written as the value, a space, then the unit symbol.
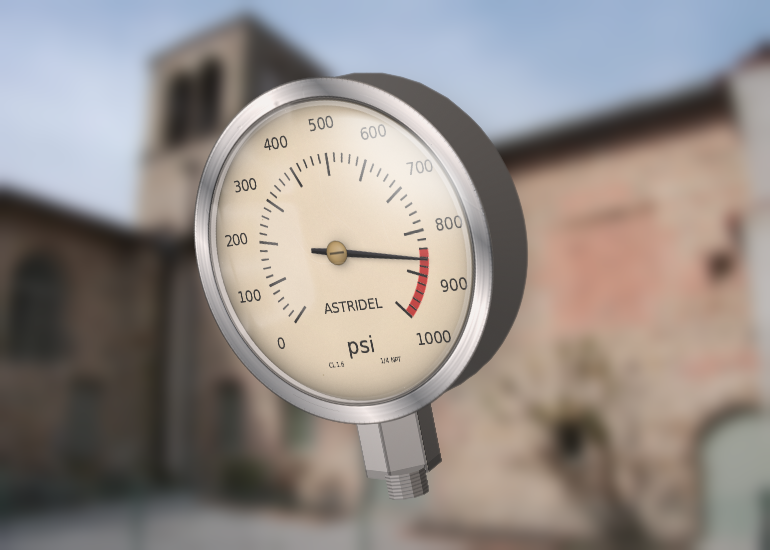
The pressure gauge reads 860 psi
